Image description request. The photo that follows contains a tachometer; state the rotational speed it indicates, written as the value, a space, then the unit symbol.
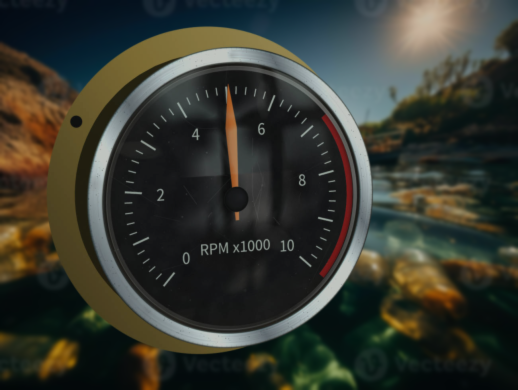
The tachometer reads 5000 rpm
